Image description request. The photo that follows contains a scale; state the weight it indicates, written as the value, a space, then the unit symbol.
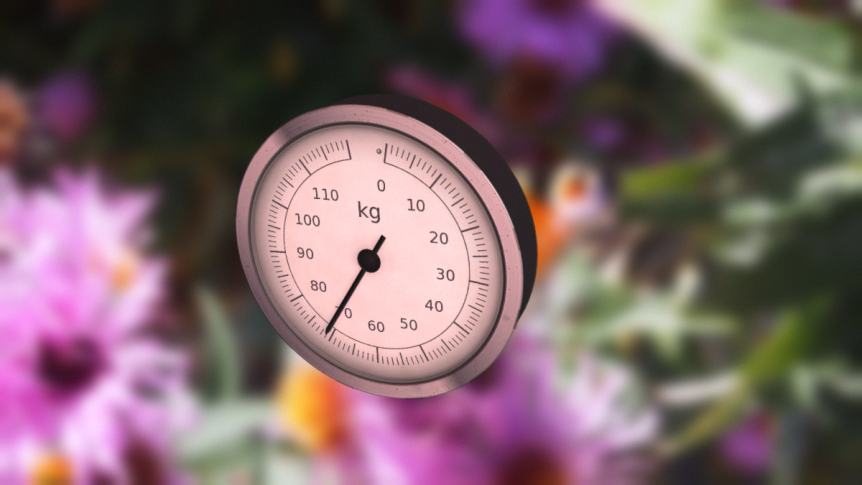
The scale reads 71 kg
